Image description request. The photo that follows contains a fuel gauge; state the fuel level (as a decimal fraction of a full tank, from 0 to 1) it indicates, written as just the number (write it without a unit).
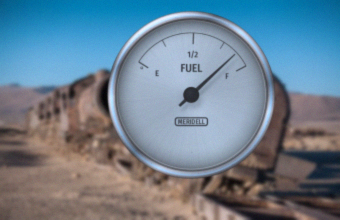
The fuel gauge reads 0.875
